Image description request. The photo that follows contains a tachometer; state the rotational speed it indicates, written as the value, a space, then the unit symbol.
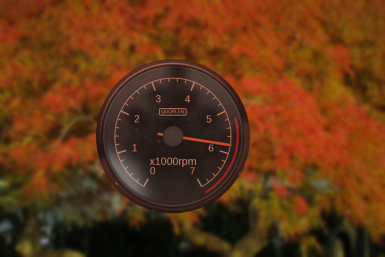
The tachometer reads 5800 rpm
